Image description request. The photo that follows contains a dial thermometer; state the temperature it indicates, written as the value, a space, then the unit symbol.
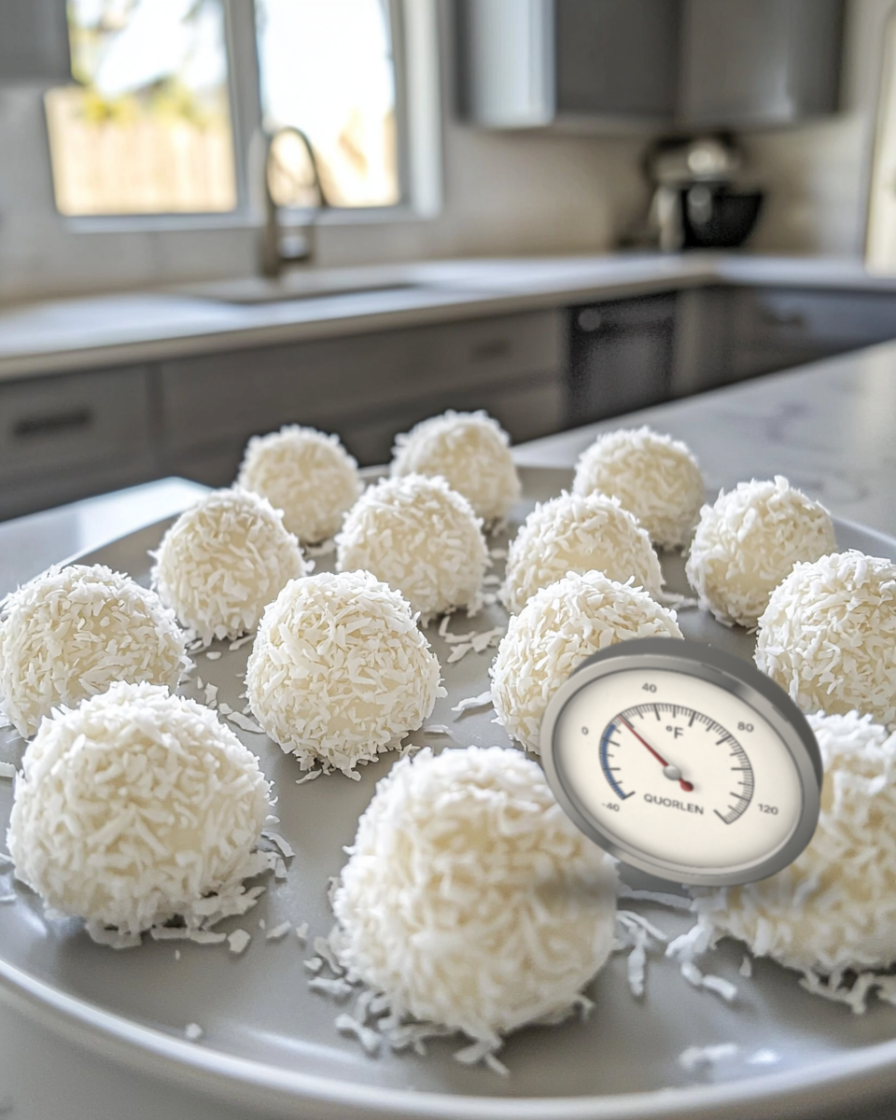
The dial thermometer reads 20 °F
